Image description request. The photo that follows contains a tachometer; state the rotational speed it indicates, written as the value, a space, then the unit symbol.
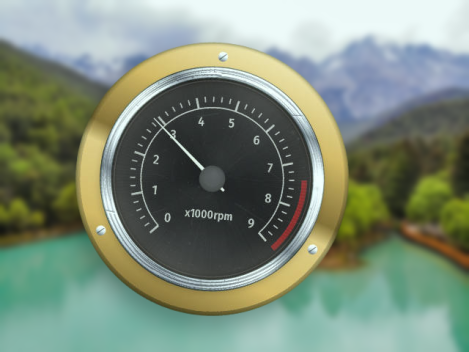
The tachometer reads 2900 rpm
